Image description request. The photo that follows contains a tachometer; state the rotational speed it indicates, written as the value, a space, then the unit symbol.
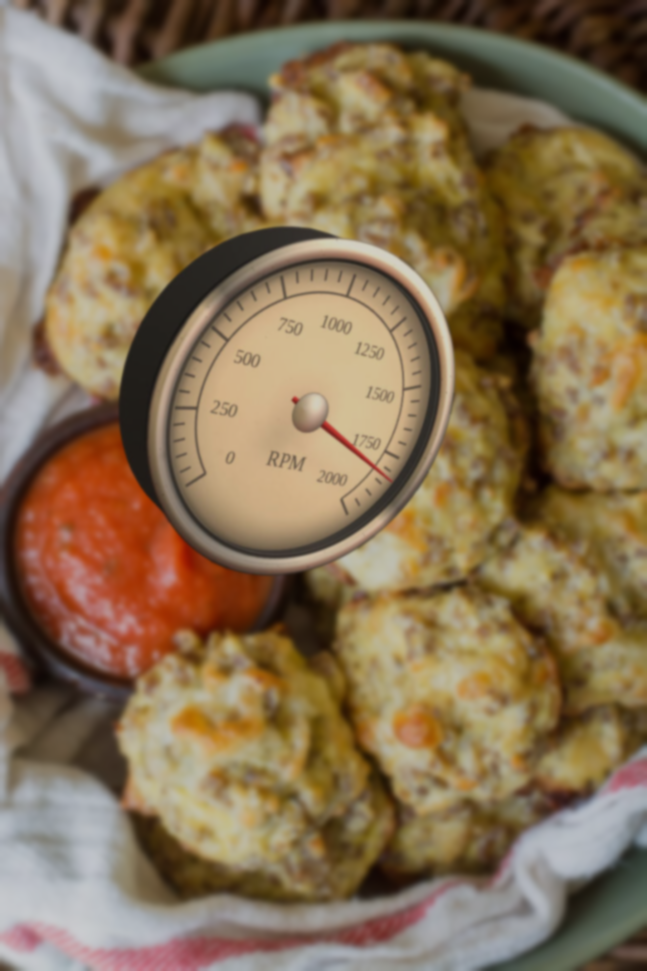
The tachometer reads 1825 rpm
